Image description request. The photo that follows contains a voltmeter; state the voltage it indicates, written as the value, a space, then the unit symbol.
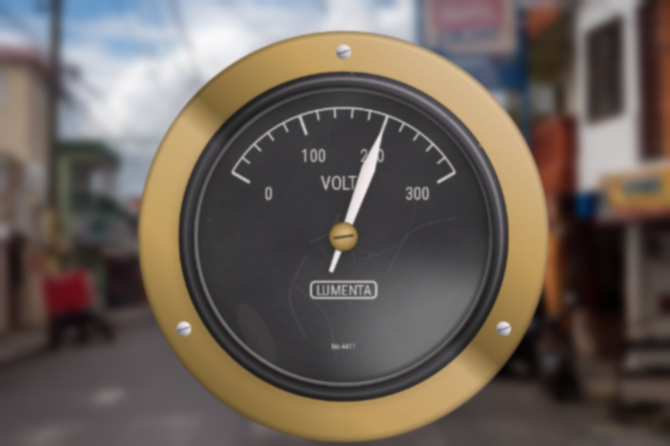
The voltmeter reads 200 V
